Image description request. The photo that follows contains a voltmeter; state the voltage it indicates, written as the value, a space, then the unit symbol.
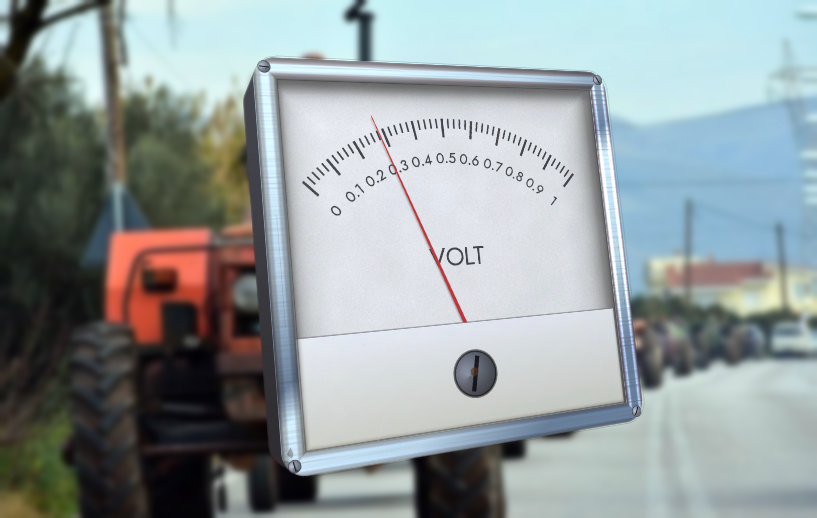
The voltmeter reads 0.28 V
